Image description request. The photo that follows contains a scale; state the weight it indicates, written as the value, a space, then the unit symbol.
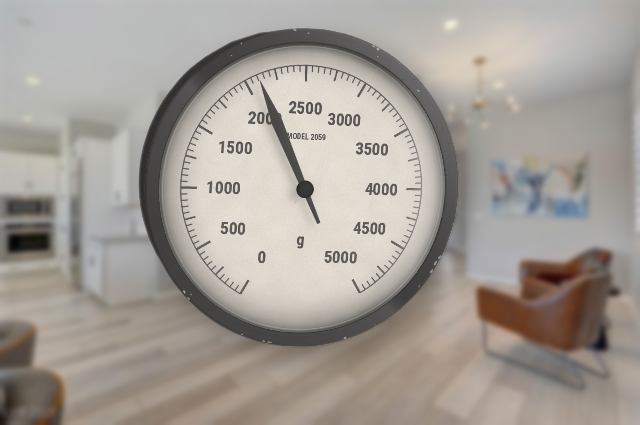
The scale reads 2100 g
